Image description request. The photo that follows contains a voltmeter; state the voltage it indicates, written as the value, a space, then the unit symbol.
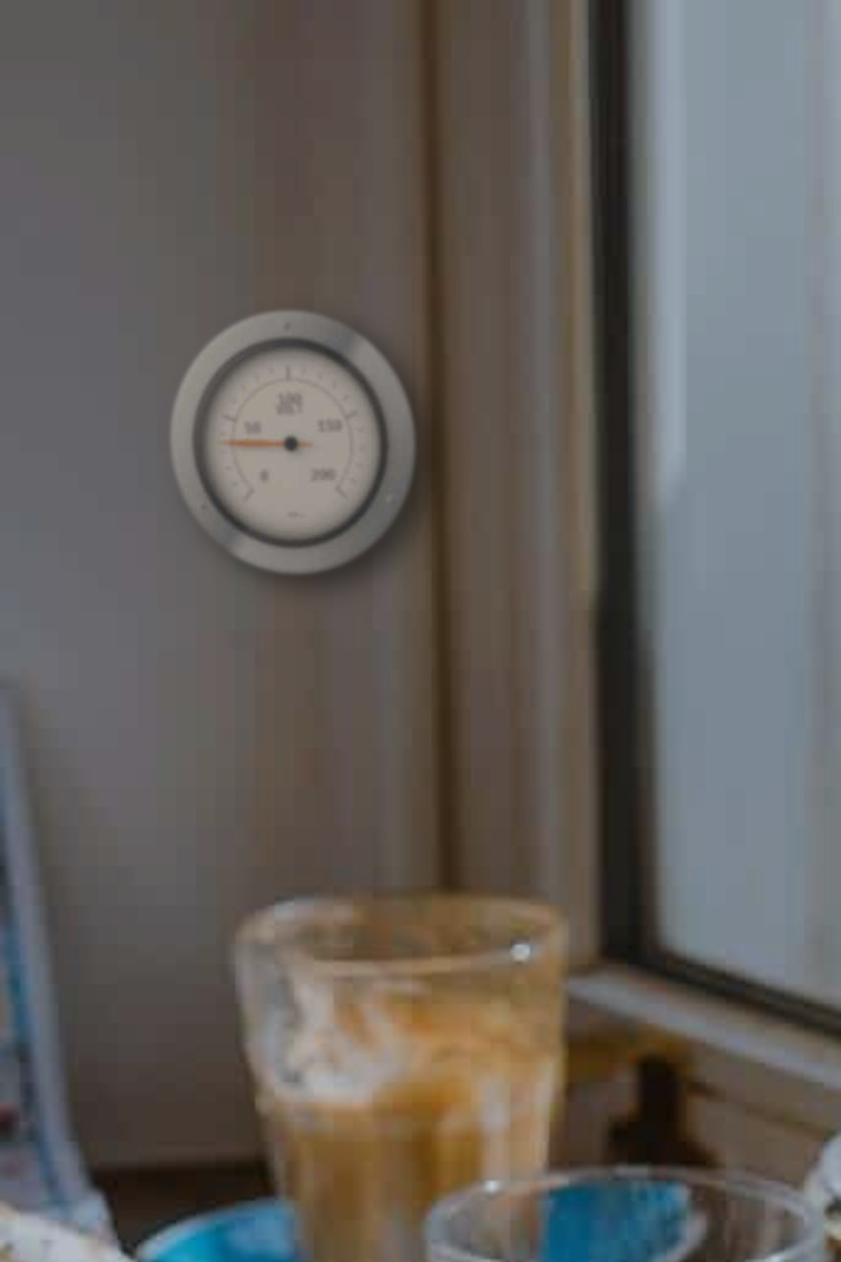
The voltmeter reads 35 V
